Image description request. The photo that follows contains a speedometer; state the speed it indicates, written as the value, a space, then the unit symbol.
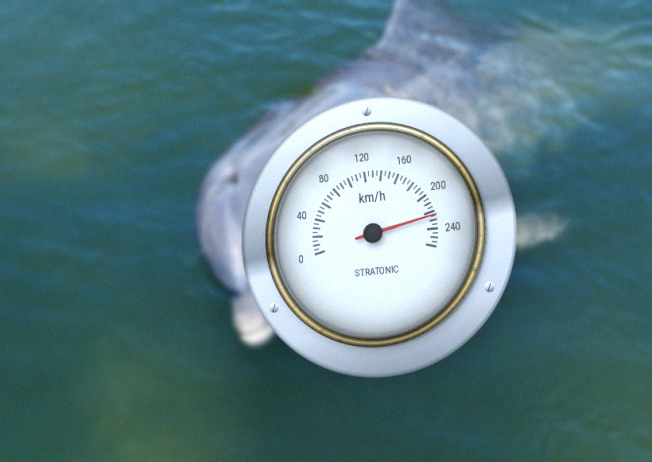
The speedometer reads 225 km/h
